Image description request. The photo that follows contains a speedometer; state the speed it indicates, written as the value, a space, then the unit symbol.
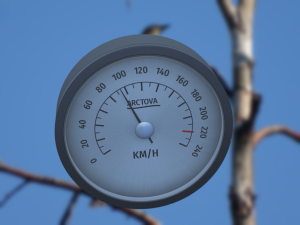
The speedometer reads 95 km/h
